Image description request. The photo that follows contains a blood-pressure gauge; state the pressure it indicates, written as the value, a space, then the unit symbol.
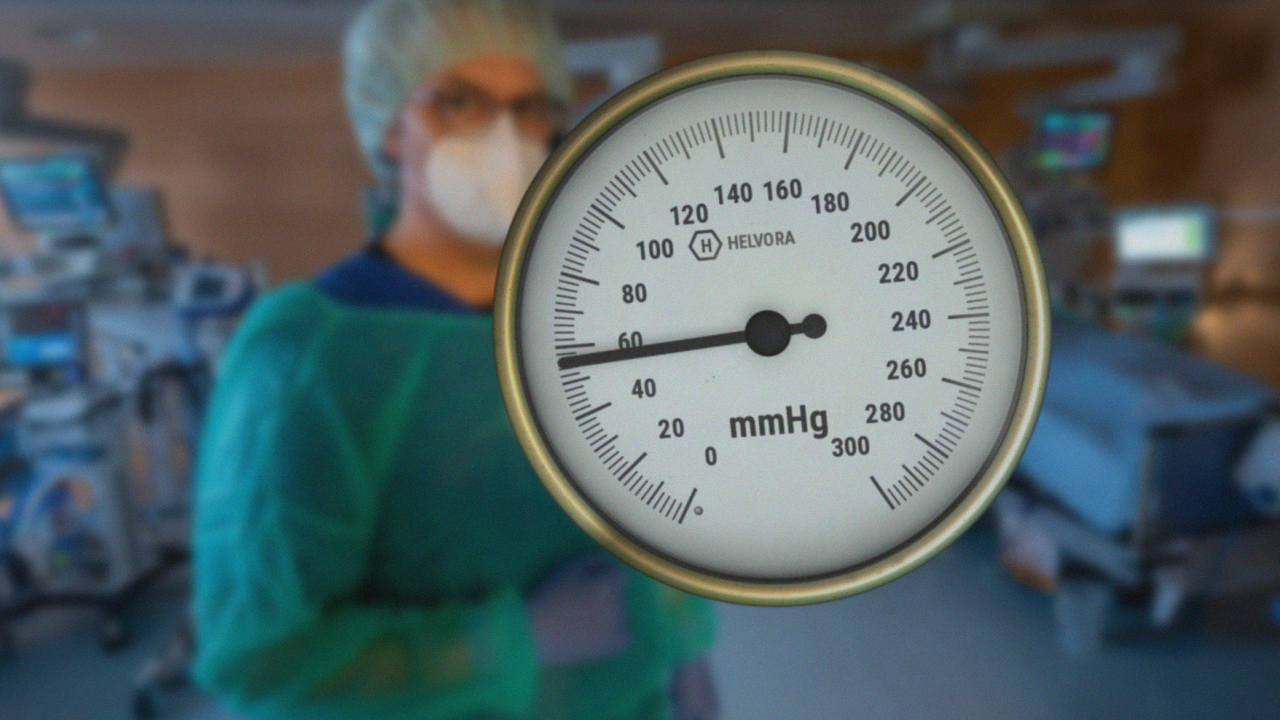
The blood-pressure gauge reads 56 mmHg
